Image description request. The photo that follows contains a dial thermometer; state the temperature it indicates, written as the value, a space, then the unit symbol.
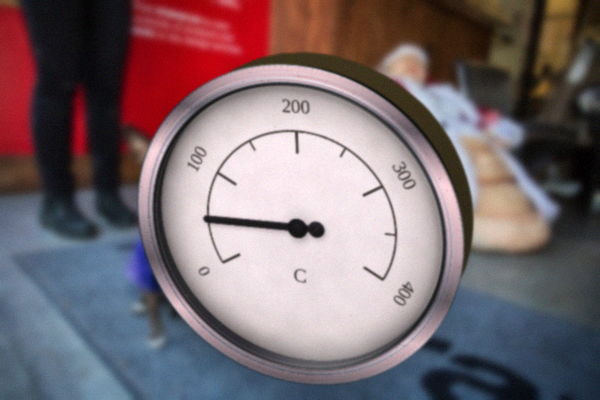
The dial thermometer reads 50 °C
